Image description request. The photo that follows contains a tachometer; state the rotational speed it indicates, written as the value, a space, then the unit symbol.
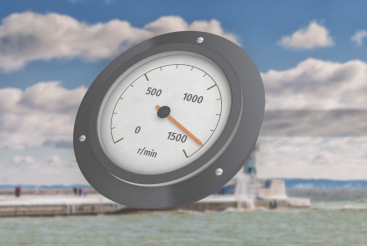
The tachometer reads 1400 rpm
